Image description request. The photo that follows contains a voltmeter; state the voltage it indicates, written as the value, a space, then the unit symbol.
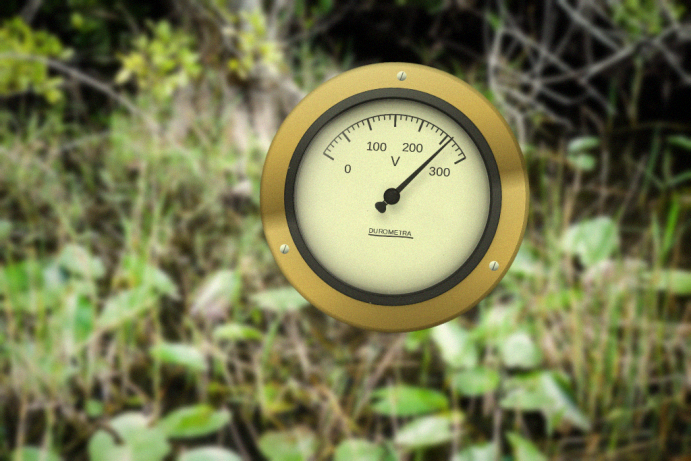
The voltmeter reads 260 V
